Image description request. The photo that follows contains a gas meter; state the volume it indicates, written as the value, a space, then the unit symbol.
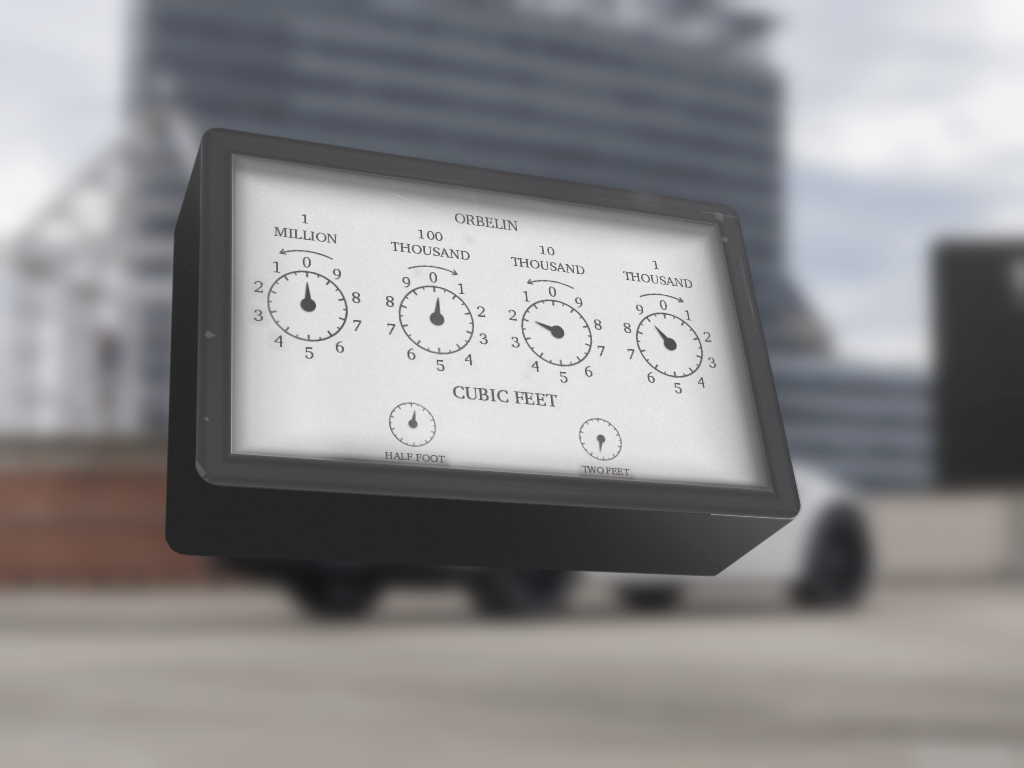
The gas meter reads 1900 ft³
